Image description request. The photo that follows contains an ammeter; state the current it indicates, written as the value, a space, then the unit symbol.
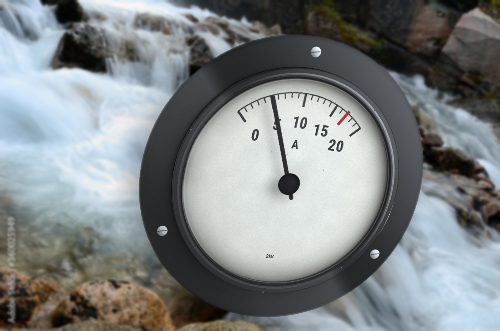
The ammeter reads 5 A
